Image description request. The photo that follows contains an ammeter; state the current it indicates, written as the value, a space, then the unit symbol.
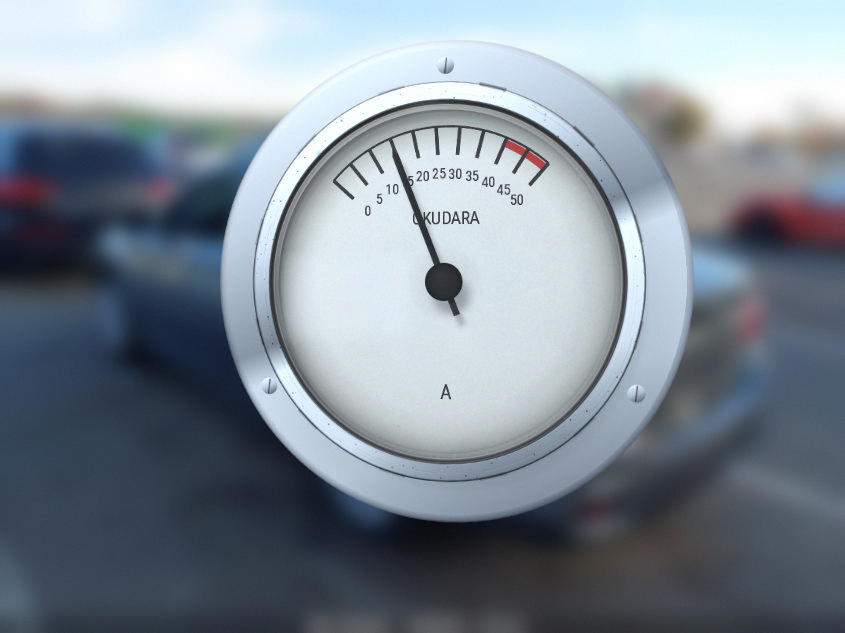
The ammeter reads 15 A
